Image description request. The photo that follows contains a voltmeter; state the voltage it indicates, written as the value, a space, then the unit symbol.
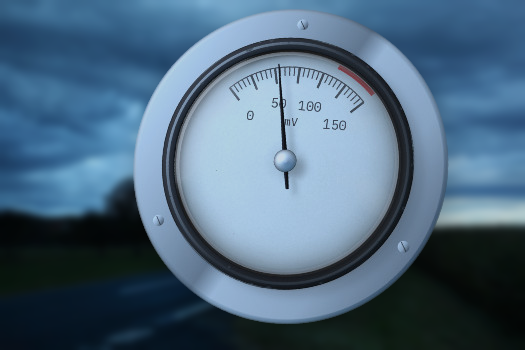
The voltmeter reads 55 mV
